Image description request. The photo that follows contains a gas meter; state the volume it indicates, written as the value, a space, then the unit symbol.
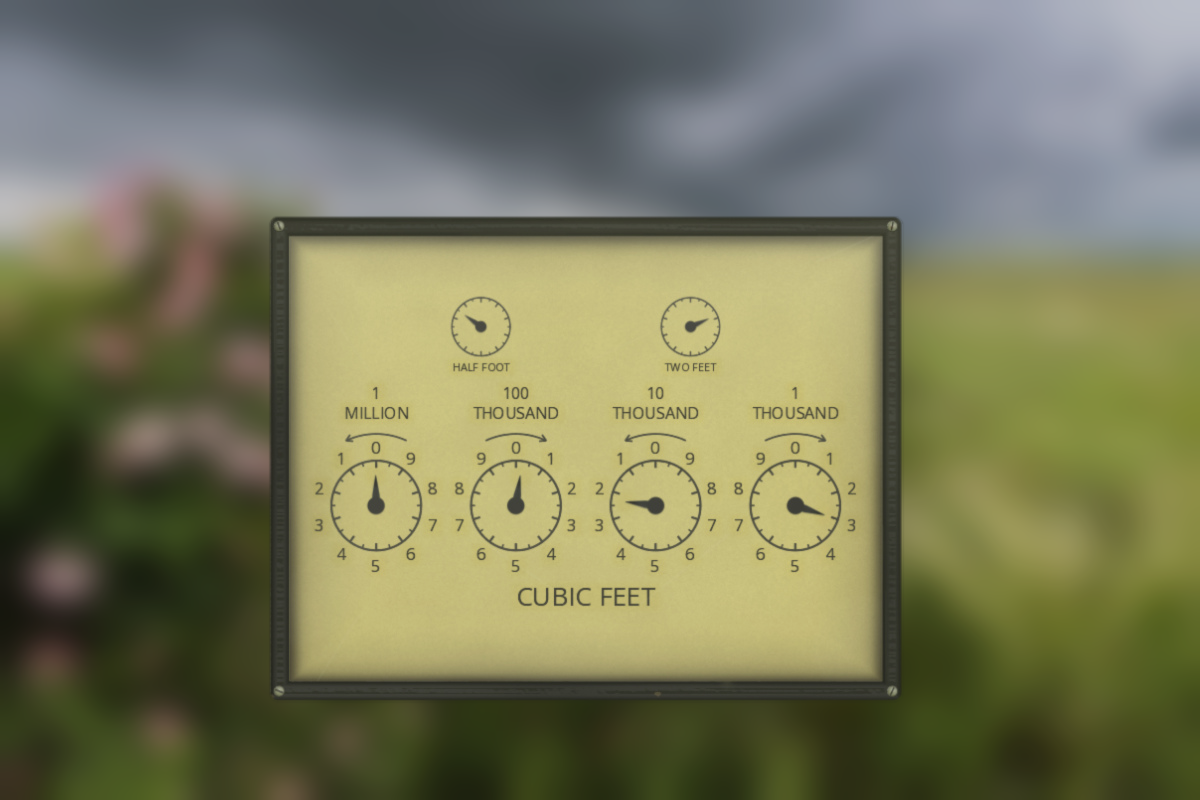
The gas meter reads 2300 ft³
